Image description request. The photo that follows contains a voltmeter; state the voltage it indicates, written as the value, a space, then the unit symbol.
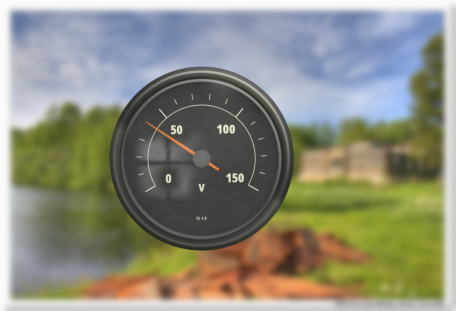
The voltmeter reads 40 V
